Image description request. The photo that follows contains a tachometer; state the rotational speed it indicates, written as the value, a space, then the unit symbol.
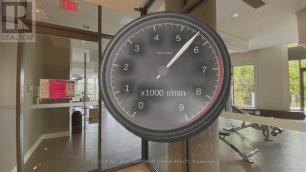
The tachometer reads 5600 rpm
